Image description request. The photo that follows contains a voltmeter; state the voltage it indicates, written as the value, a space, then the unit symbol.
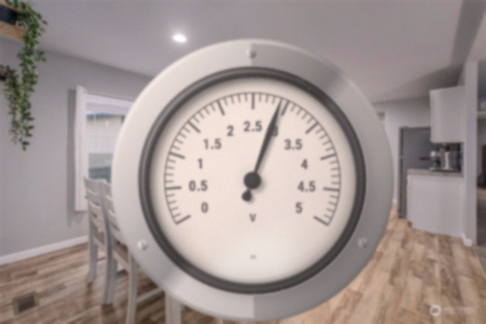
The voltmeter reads 2.9 V
